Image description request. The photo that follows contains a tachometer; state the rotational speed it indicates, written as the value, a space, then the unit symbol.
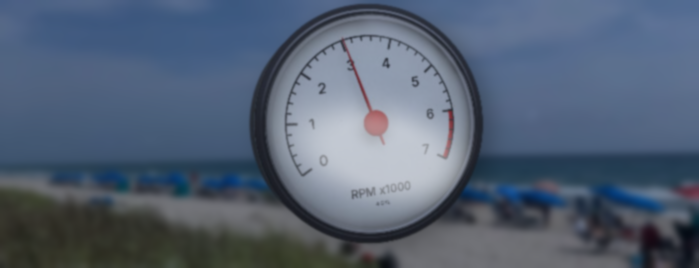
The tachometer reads 3000 rpm
